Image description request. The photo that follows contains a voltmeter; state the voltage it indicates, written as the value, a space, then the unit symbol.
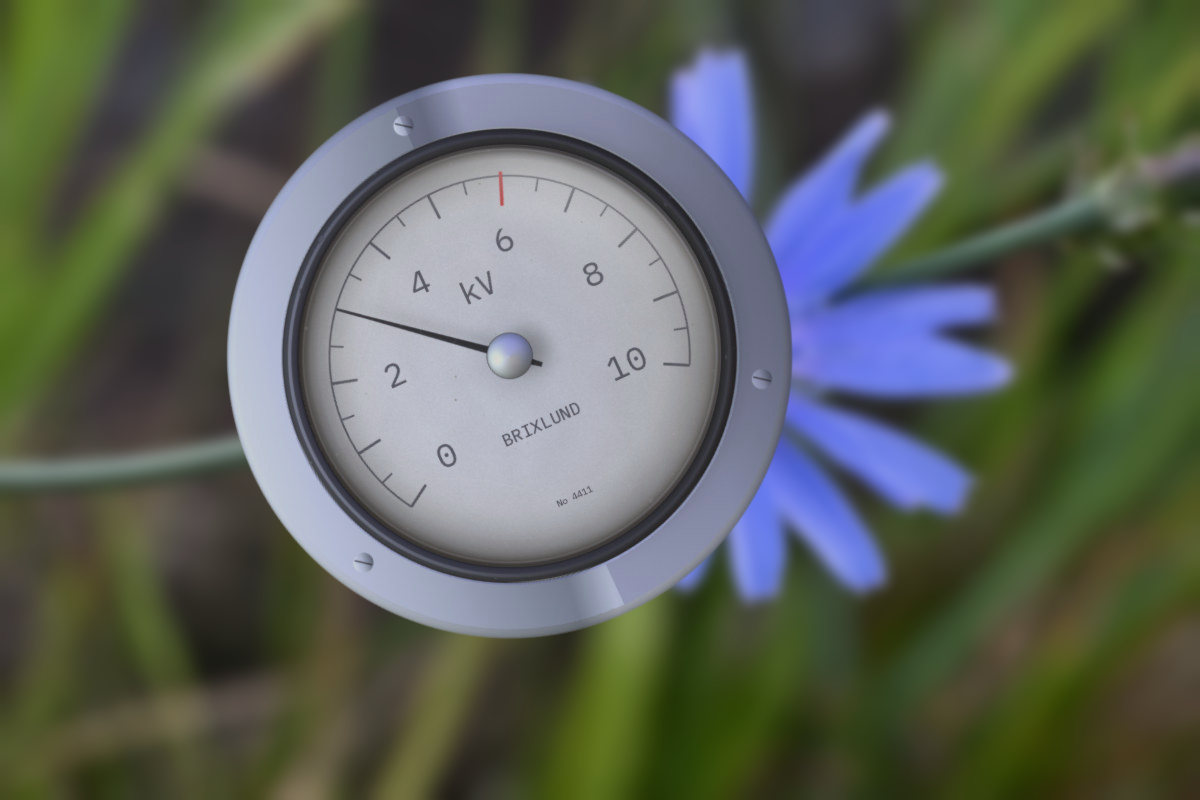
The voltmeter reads 3 kV
